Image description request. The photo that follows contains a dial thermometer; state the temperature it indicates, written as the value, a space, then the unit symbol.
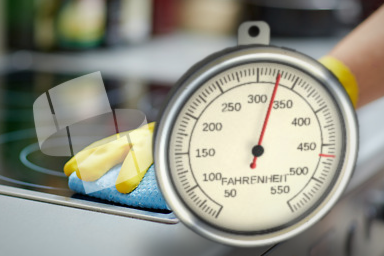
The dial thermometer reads 325 °F
